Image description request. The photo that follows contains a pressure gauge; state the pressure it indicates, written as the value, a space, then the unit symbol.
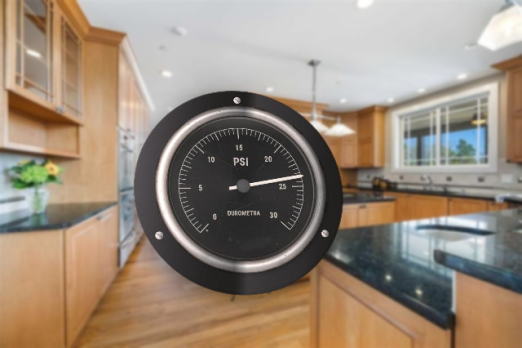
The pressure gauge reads 24 psi
